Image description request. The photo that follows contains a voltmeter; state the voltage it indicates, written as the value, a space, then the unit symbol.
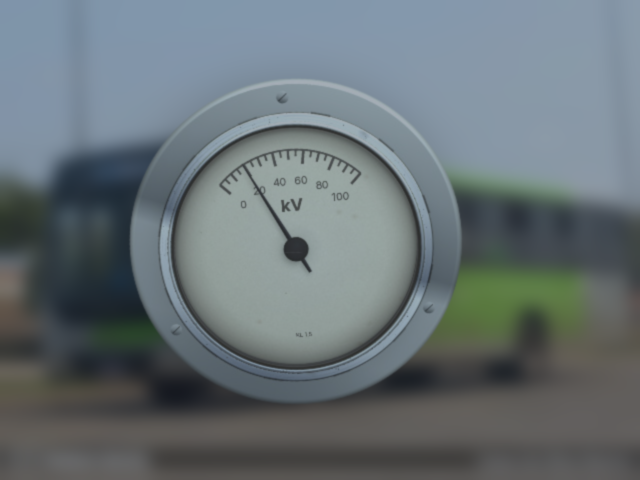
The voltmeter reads 20 kV
